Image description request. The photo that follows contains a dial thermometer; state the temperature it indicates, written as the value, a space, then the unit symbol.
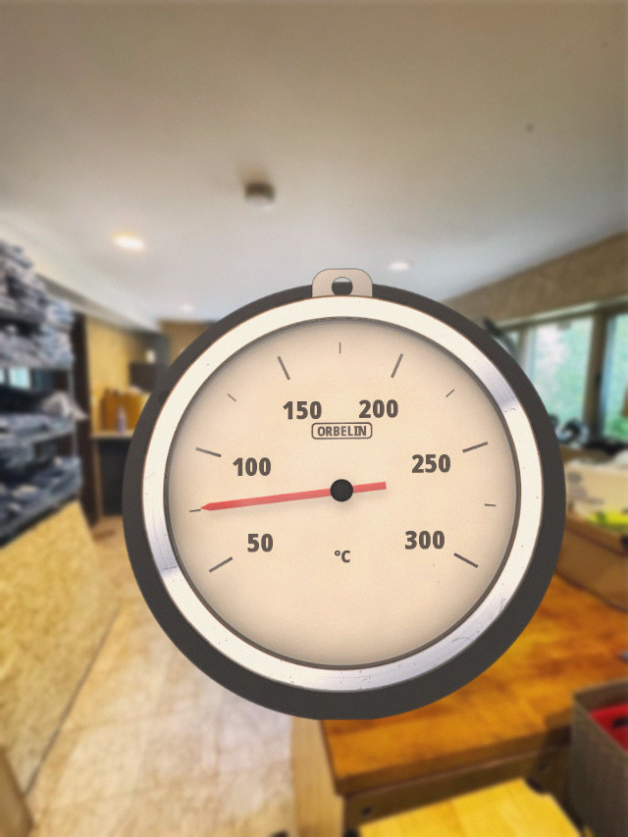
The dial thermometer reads 75 °C
